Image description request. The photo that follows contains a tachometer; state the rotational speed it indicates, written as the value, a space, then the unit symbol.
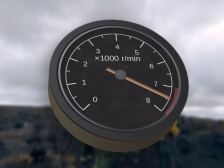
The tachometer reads 7500 rpm
